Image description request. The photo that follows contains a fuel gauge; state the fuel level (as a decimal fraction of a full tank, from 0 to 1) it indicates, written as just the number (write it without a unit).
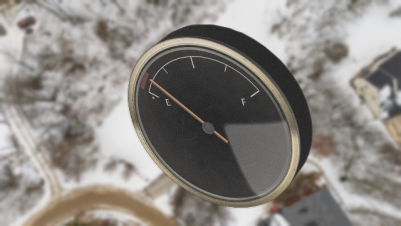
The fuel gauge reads 0.125
